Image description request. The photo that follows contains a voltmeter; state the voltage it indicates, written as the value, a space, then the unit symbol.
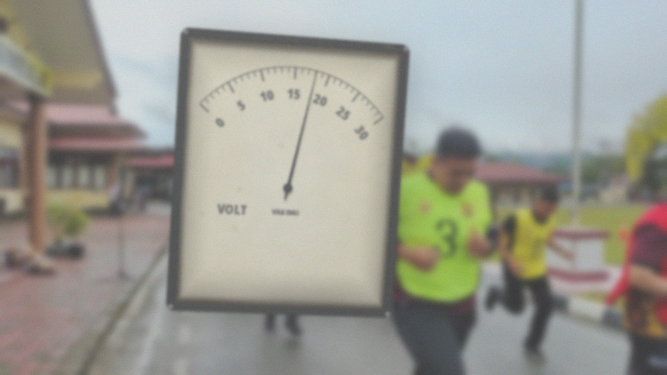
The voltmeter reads 18 V
